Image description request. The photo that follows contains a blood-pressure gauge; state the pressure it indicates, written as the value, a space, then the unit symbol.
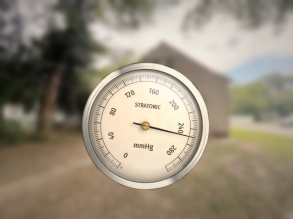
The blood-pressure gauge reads 250 mmHg
